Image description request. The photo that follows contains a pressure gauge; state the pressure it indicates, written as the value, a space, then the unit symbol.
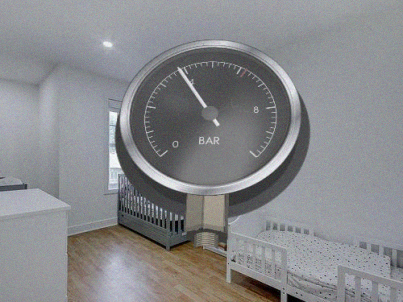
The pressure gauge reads 3.8 bar
